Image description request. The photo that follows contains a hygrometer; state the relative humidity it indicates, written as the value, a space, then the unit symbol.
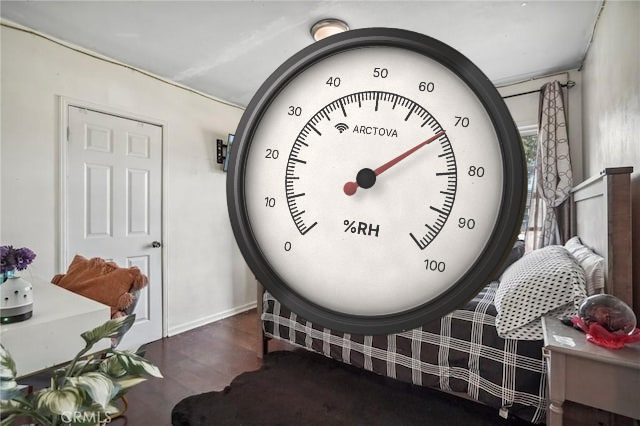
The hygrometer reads 70 %
